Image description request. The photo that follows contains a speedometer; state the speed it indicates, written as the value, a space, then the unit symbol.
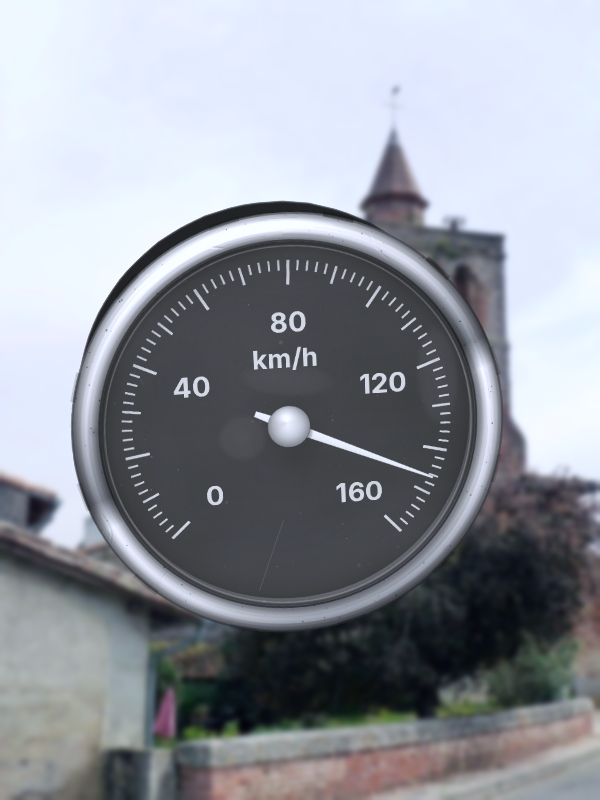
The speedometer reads 146 km/h
